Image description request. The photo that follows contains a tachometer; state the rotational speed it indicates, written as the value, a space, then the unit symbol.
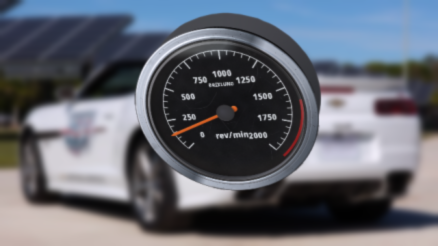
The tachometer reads 150 rpm
